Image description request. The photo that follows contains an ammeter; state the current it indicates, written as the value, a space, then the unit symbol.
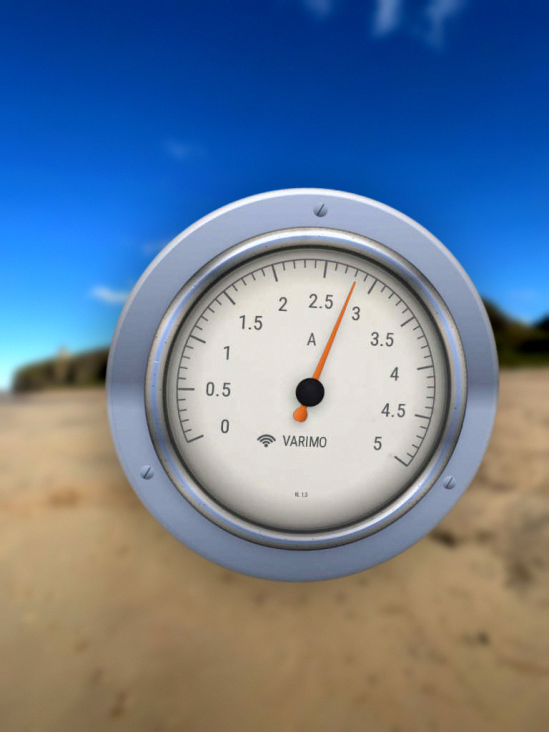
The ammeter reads 2.8 A
